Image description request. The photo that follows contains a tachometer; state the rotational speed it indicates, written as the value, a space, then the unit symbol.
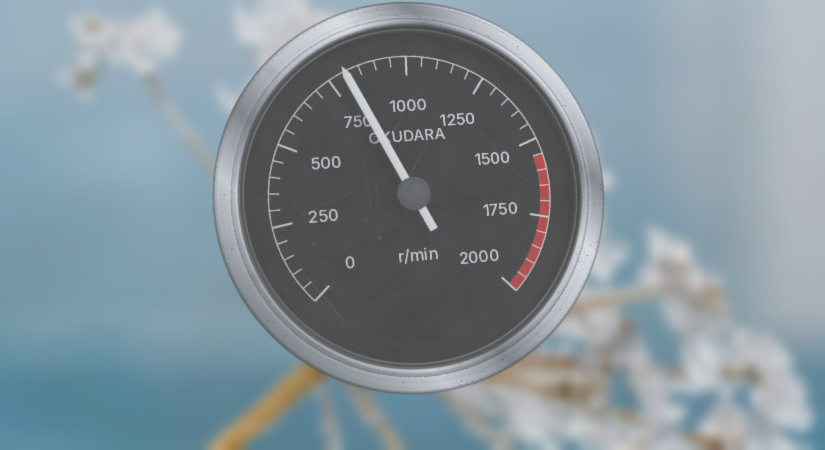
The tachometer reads 800 rpm
